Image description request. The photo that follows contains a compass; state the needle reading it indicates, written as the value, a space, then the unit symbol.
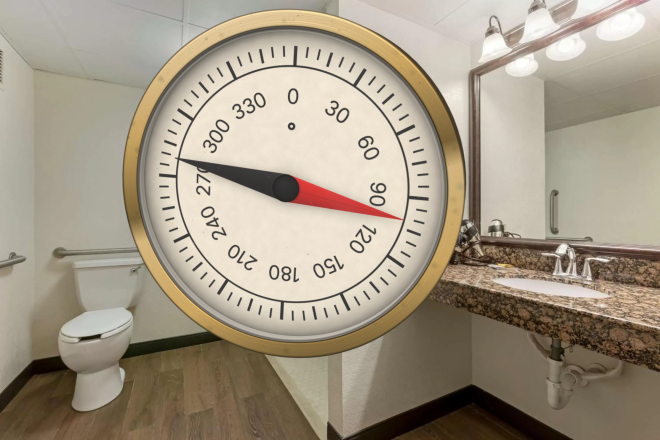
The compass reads 100 °
